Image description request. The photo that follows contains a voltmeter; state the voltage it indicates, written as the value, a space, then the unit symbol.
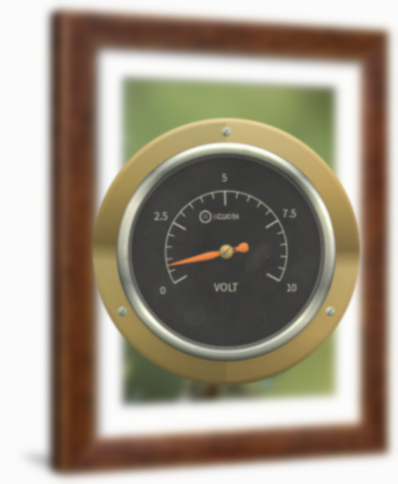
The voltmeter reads 0.75 V
